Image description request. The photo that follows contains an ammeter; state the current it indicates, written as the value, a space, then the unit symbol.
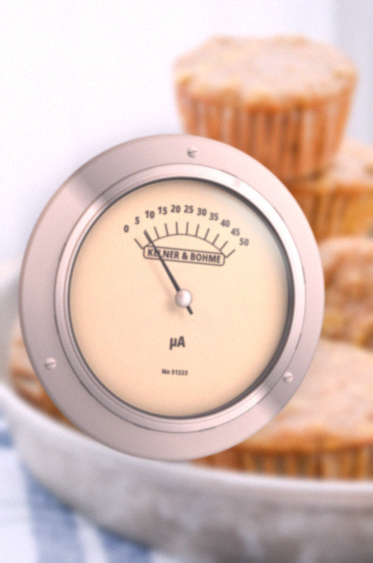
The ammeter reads 5 µA
